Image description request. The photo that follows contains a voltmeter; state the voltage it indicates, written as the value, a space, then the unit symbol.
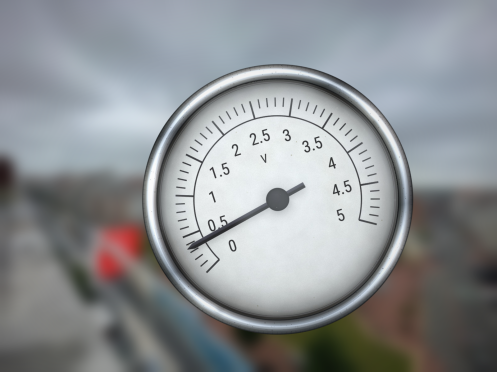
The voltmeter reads 0.35 V
